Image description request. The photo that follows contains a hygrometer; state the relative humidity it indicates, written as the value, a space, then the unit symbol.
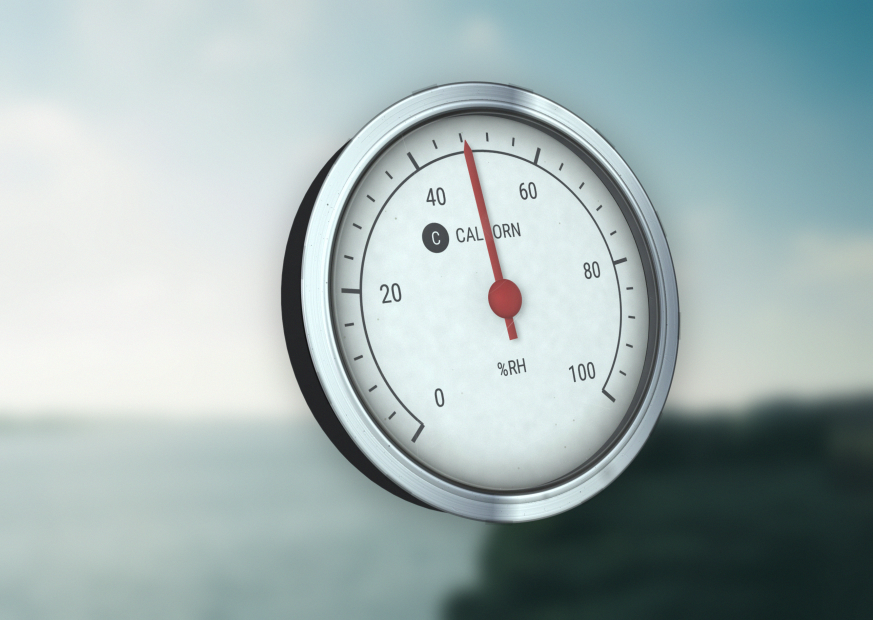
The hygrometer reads 48 %
